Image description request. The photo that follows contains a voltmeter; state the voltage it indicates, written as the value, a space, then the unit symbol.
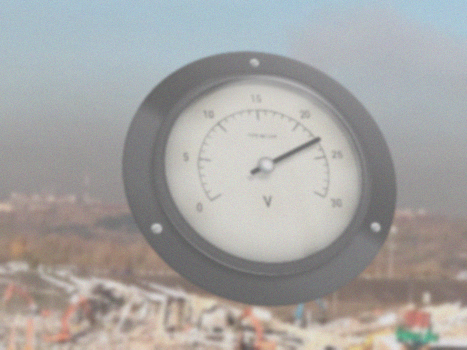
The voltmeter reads 23 V
